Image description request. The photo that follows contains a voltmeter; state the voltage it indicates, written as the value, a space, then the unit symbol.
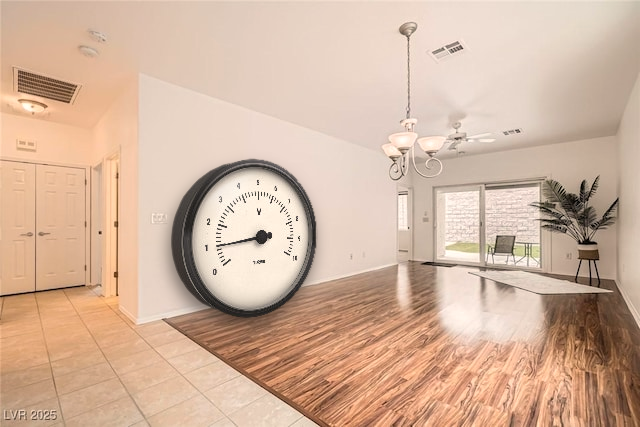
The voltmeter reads 1 V
